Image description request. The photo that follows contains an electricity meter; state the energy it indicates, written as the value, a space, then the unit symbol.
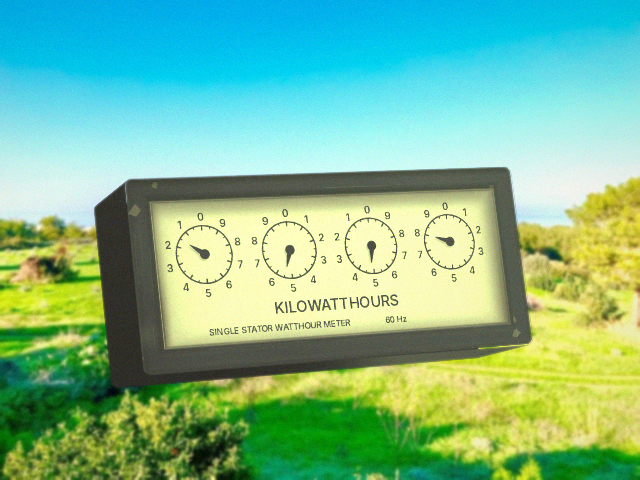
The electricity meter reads 1548 kWh
